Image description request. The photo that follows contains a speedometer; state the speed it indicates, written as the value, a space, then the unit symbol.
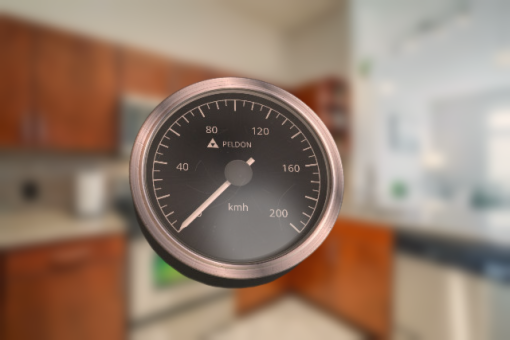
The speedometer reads 0 km/h
